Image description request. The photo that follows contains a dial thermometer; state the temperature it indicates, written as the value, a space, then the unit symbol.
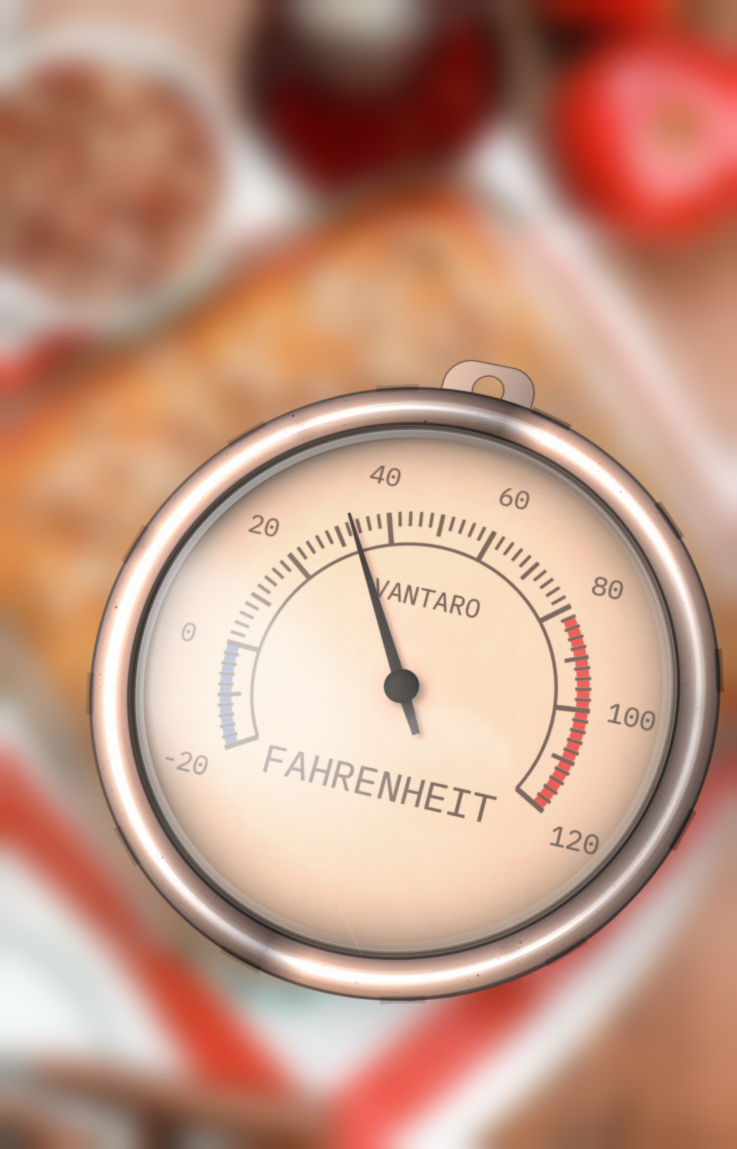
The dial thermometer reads 33 °F
